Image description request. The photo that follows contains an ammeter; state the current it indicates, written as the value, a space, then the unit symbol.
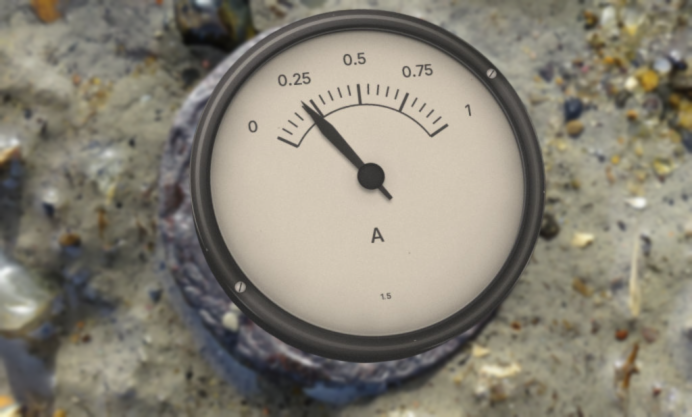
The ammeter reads 0.2 A
